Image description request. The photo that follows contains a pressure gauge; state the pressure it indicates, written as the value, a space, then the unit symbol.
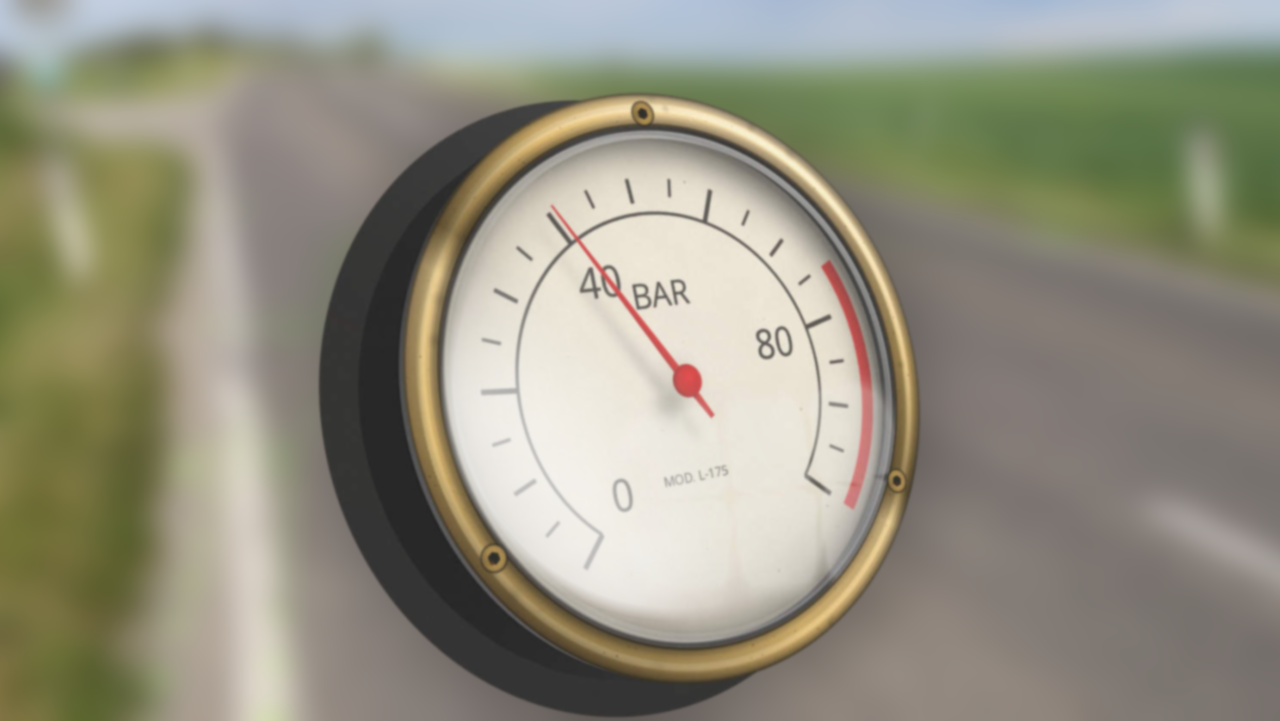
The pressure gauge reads 40 bar
